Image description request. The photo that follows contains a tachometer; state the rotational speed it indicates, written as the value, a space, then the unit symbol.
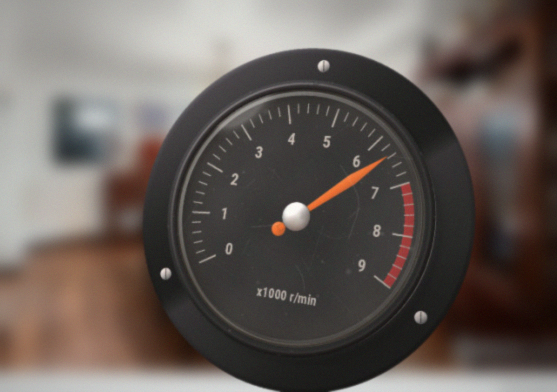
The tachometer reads 6400 rpm
